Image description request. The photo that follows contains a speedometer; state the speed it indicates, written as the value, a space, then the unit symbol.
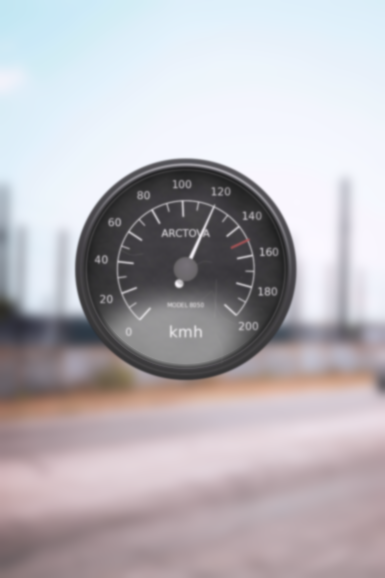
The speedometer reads 120 km/h
